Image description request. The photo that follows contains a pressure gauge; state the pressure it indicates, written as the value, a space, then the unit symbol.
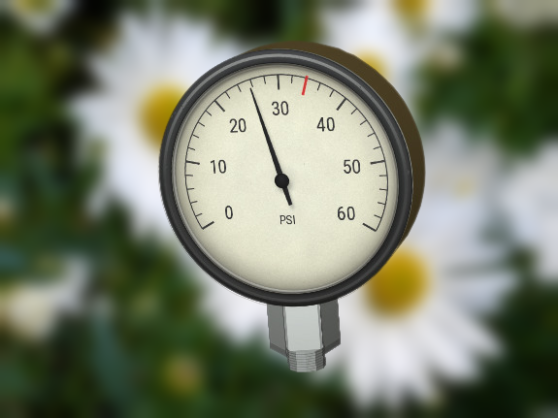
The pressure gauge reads 26 psi
